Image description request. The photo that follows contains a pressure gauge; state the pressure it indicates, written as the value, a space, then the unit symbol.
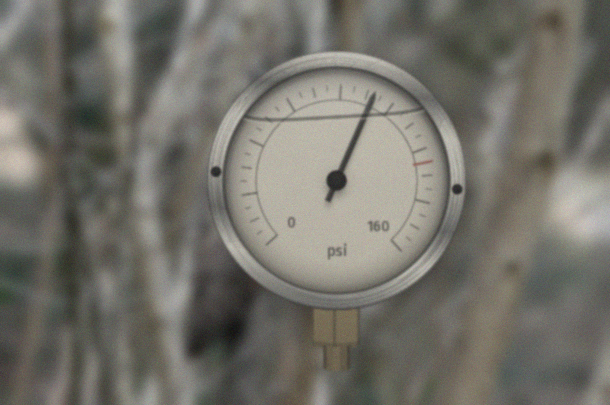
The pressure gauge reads 92.5 psi
